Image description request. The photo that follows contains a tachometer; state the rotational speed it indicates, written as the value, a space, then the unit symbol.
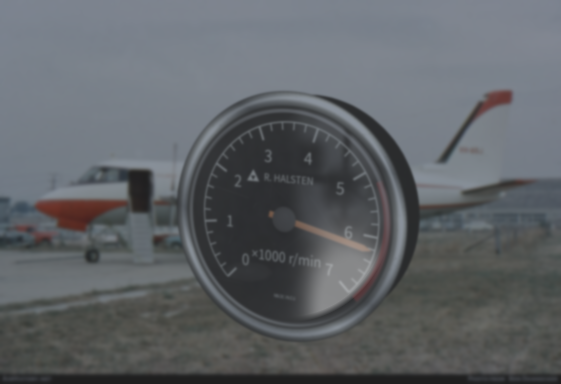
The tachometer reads 6200 rpm
